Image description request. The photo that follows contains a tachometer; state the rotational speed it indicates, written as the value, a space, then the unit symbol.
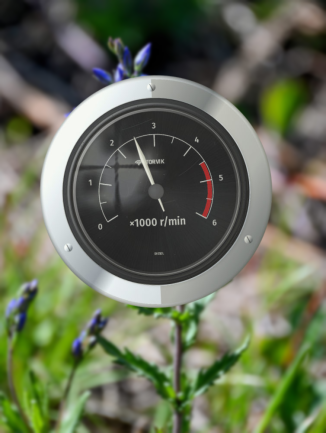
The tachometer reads 2500 rpm
